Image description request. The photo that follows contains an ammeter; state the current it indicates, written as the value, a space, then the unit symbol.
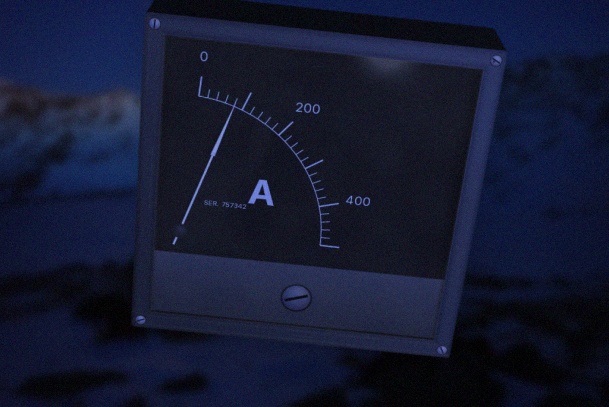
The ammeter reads 80 A
